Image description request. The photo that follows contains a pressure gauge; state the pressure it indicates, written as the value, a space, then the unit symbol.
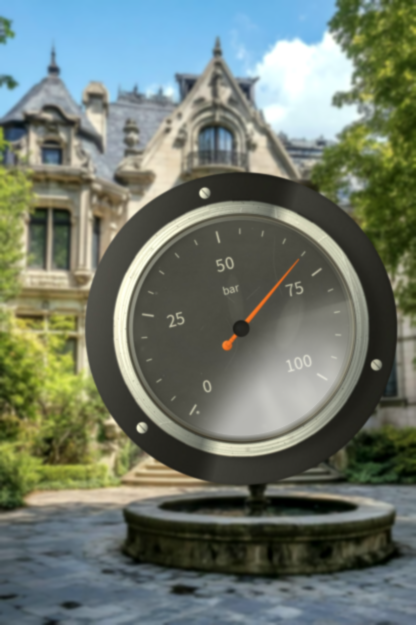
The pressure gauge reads 70 bar
